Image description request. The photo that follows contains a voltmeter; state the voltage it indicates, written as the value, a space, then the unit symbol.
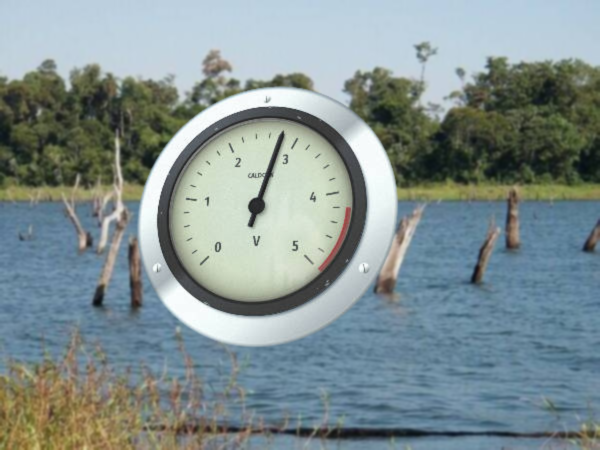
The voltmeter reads 2.8 V
